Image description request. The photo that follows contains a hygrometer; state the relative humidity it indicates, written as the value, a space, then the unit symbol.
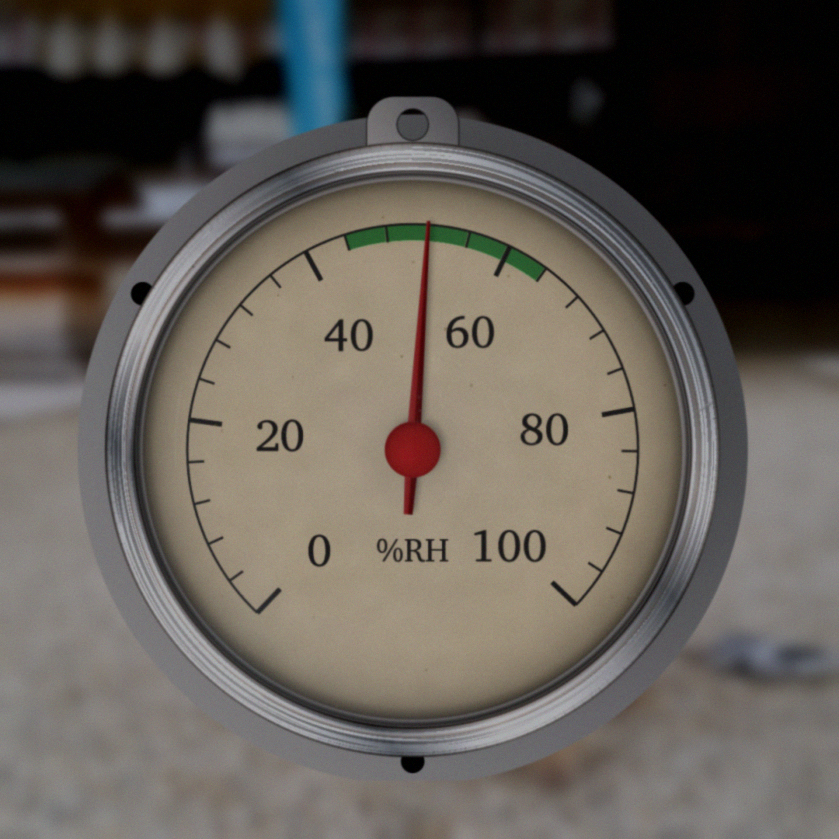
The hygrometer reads 52 %
